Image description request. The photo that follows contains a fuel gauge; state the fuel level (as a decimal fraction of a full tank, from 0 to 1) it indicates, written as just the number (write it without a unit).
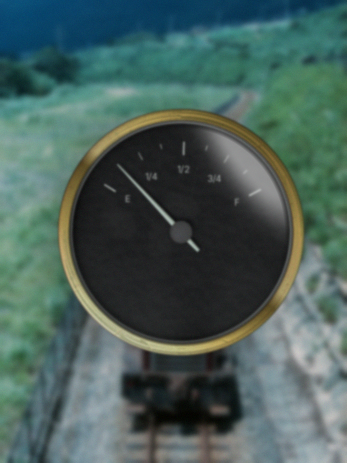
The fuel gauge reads 0.125
